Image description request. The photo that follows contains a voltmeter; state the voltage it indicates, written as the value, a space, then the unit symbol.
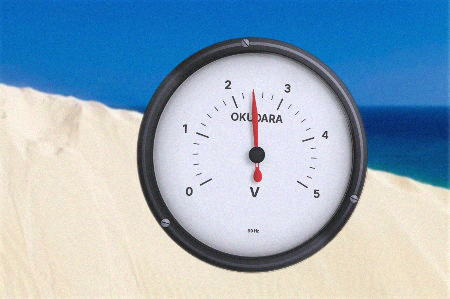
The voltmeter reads 2.4 V
